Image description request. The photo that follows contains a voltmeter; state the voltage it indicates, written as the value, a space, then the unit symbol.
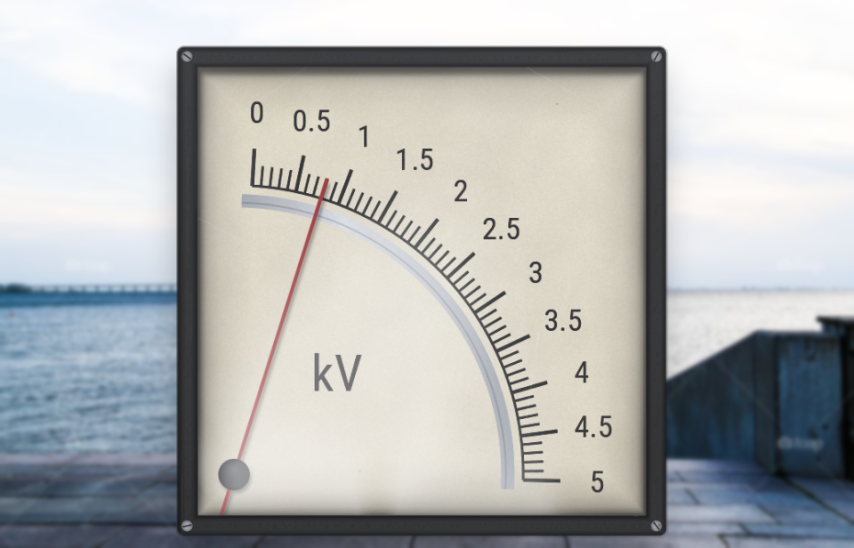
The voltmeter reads 0.8 kV
